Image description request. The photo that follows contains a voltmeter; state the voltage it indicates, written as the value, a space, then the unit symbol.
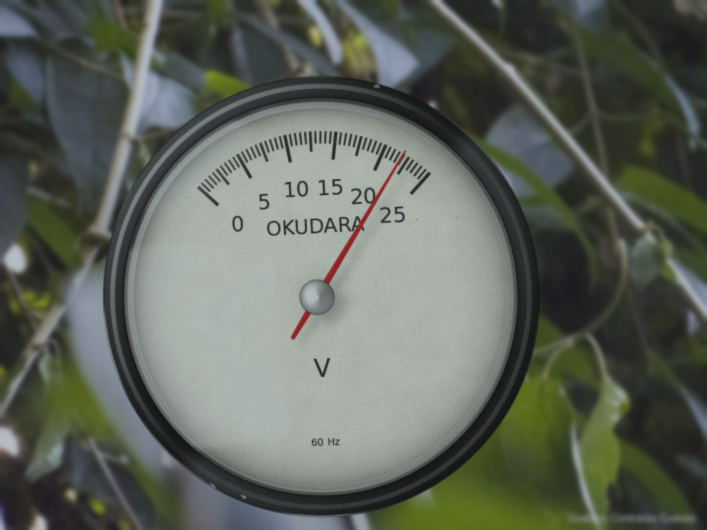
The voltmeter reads 22 V
